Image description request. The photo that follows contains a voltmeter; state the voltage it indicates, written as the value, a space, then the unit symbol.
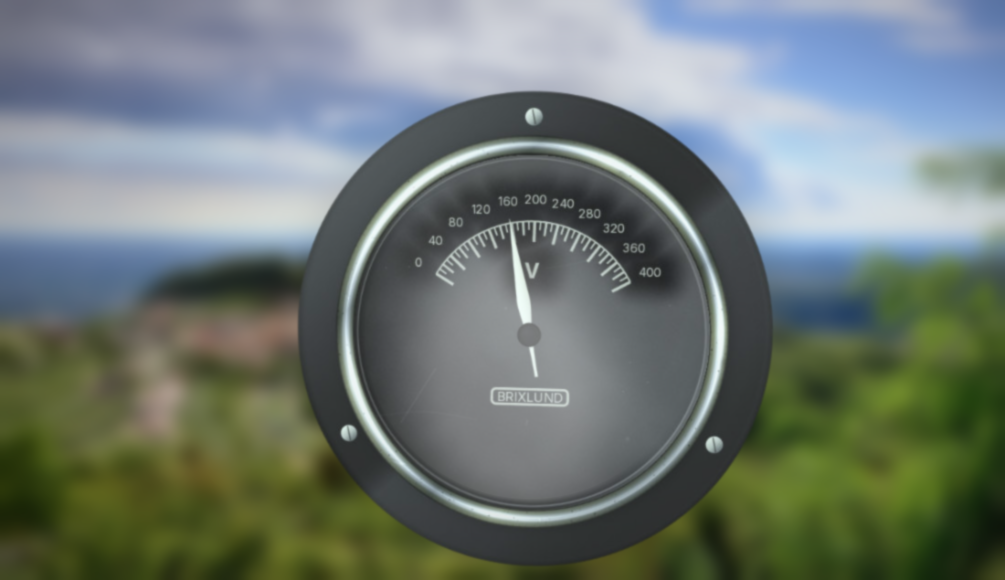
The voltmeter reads 160 V
